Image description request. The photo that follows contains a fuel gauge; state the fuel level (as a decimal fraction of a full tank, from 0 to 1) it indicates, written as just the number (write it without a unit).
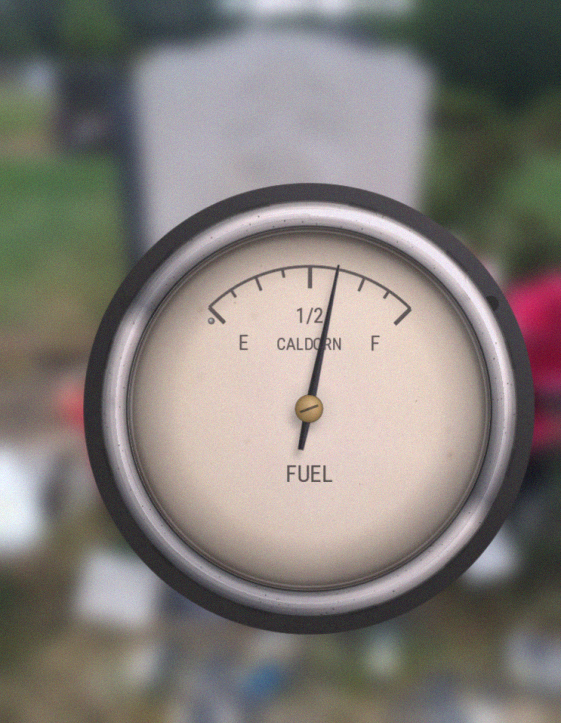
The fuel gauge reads 0.625
